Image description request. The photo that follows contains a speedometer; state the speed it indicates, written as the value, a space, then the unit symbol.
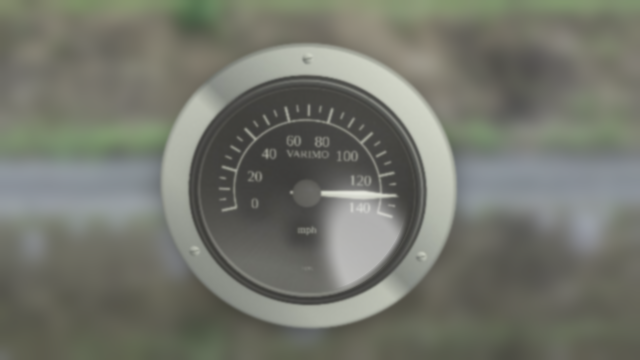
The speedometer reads 130 mph
